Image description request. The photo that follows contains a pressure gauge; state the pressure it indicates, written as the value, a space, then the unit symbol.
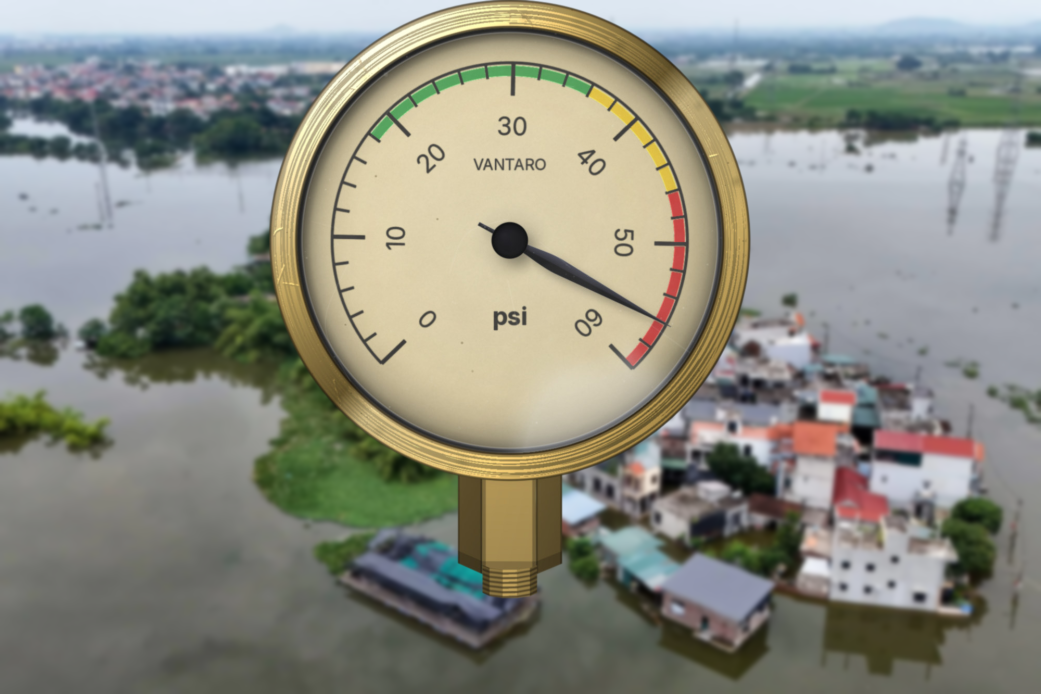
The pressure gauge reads 56 psi
